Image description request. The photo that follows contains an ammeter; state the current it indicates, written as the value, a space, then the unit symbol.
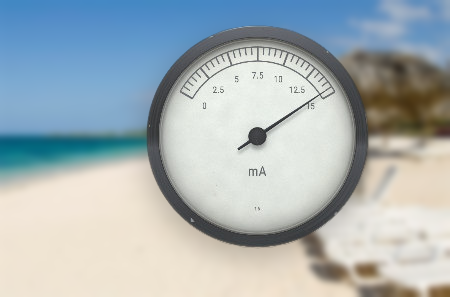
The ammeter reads 14.5 mA
